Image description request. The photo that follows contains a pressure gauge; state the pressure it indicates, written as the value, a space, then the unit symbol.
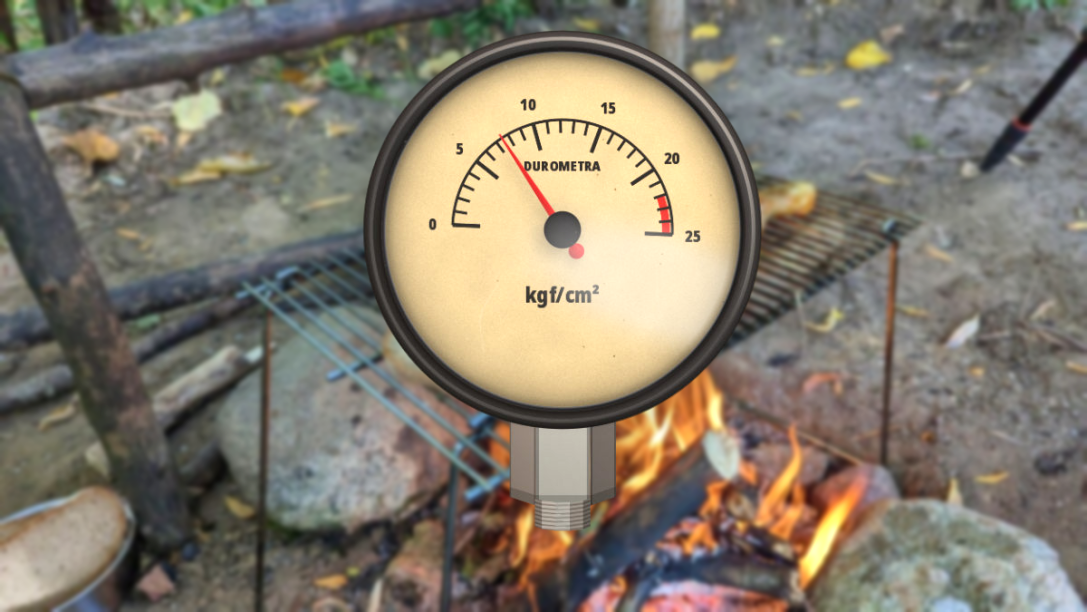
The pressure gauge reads 7.5 kg/cm²
